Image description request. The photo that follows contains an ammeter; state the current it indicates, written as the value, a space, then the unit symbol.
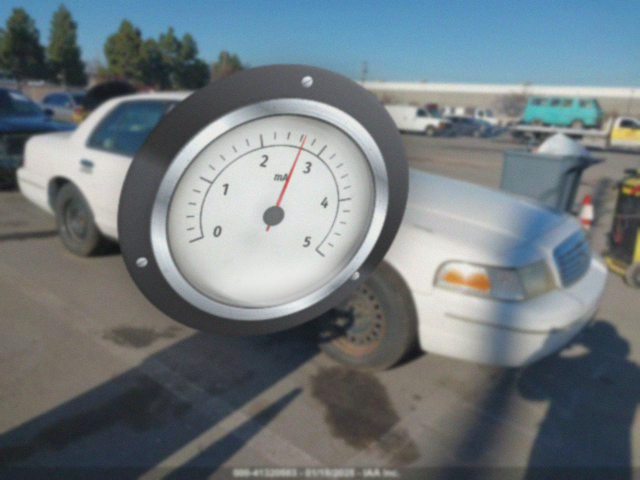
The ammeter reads 2.6 mA
